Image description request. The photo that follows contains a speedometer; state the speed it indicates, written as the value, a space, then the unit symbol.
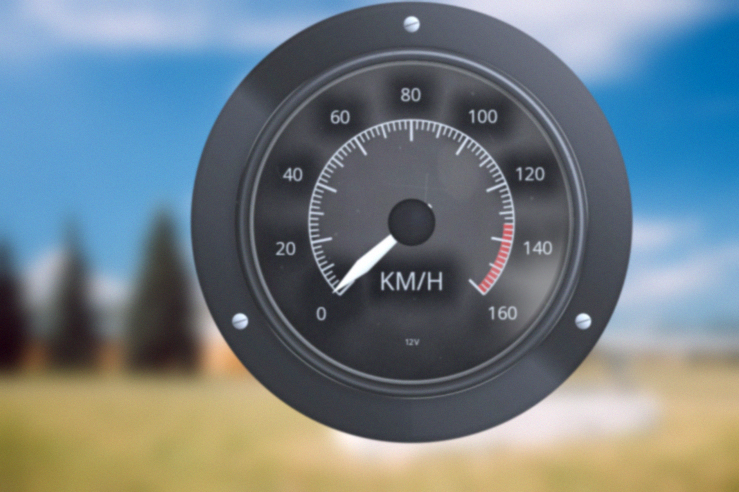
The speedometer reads 2 km/h
